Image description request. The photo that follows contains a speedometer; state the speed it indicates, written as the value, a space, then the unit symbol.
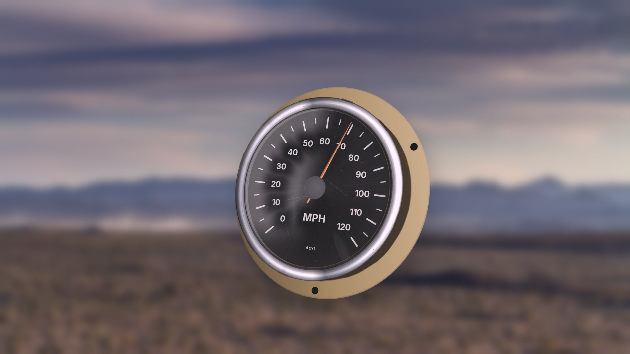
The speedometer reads 70 mph
